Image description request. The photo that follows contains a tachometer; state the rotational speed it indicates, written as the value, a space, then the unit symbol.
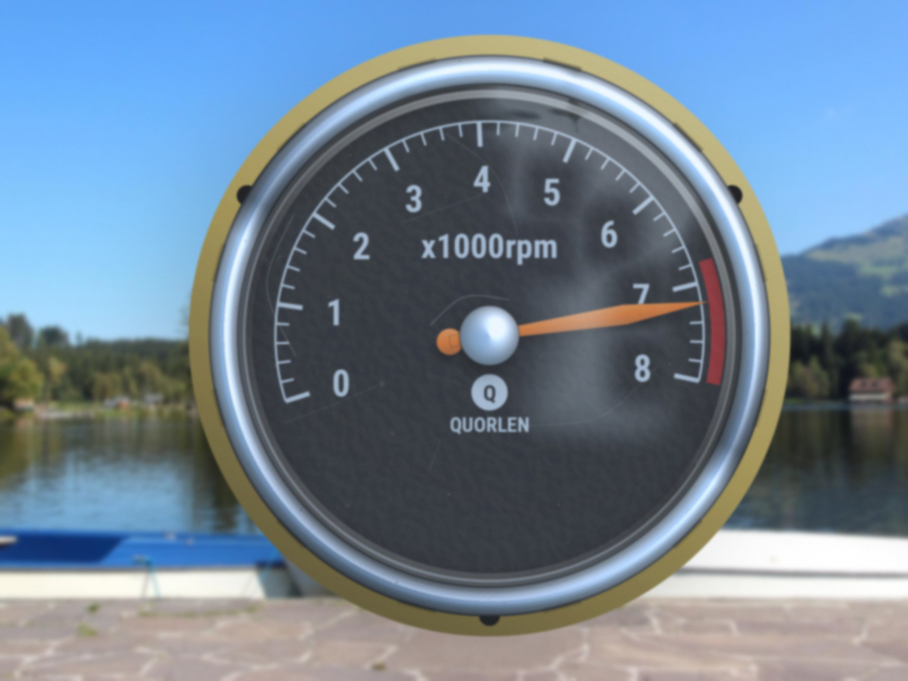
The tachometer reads 7200 rpm
